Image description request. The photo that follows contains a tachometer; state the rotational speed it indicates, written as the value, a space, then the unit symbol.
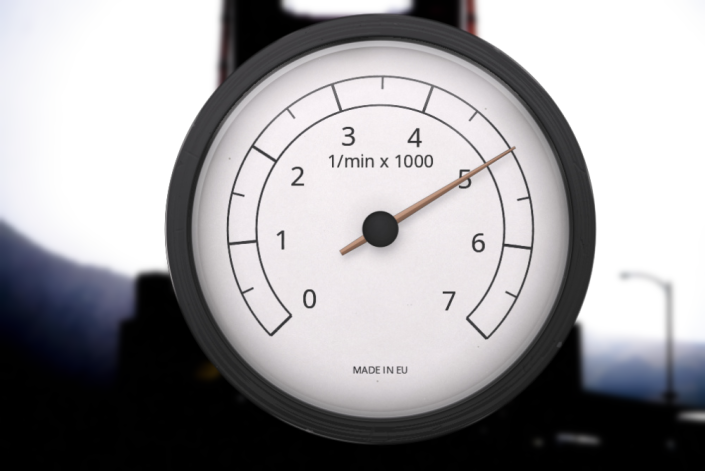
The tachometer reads 5000 rpm
